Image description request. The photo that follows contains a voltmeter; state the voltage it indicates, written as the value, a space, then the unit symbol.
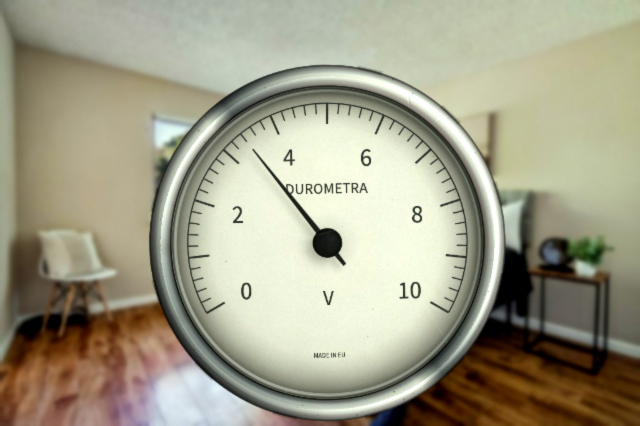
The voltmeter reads 3.4 V
